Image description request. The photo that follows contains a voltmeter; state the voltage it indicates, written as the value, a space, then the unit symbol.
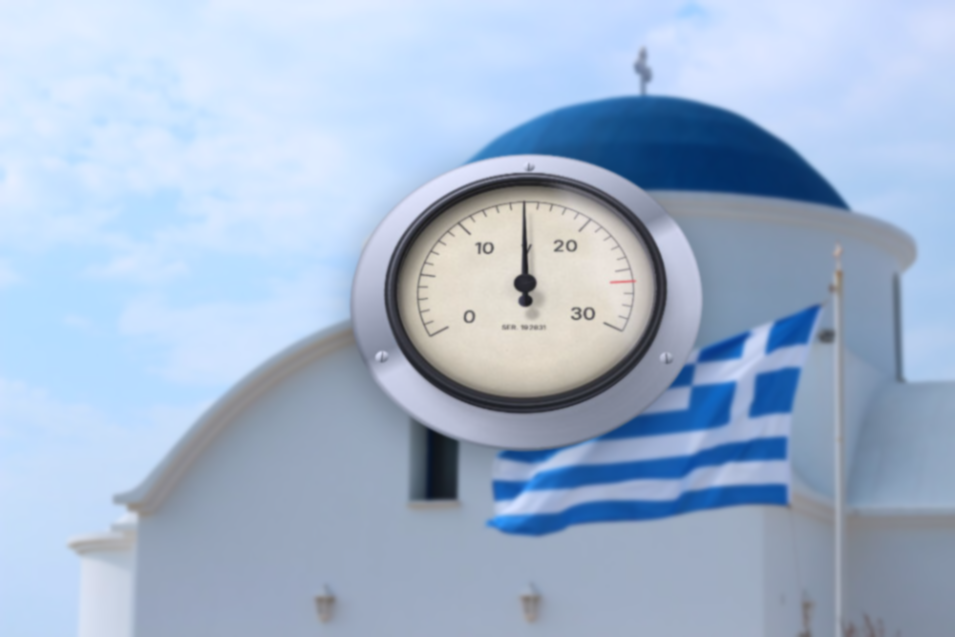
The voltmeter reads 15 V
